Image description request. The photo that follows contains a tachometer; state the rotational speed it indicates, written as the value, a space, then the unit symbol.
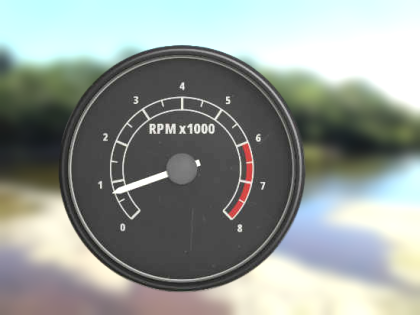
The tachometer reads 750 rpm
